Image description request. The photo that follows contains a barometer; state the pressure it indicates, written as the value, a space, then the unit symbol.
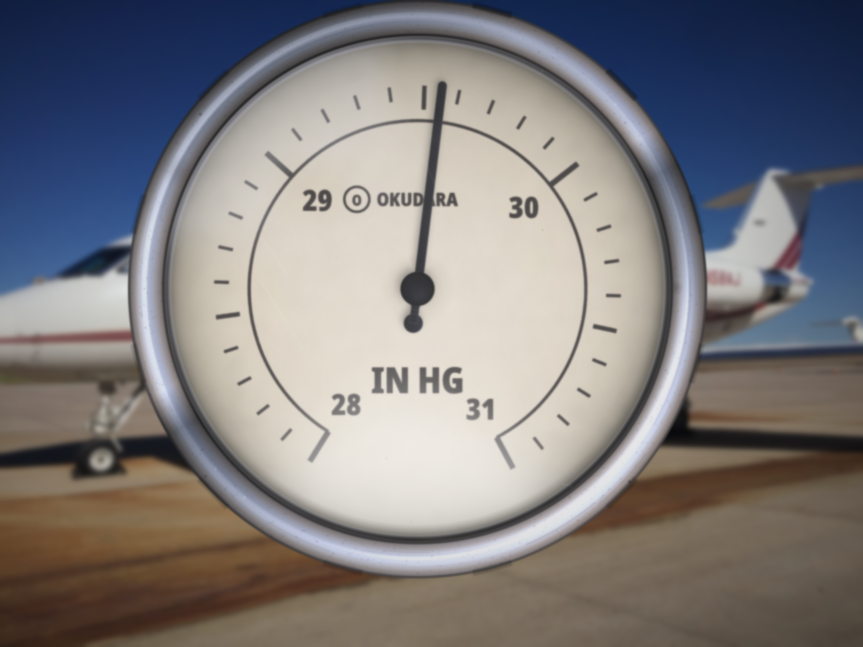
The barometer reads 29.55 inHg
